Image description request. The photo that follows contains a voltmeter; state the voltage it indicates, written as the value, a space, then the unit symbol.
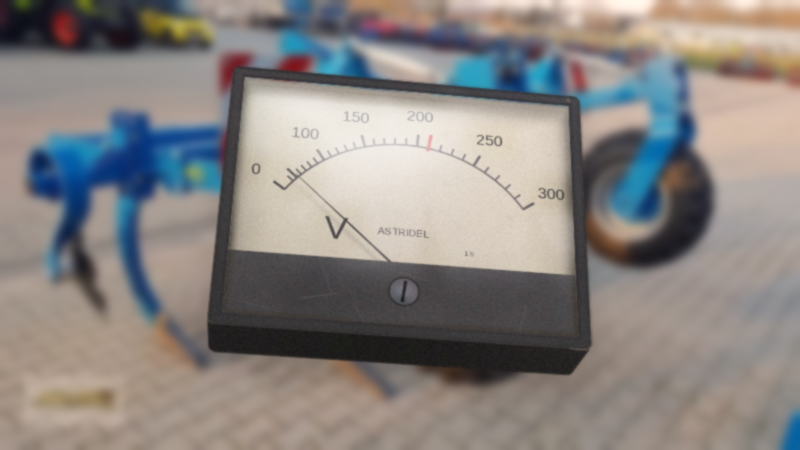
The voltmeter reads 50 V
